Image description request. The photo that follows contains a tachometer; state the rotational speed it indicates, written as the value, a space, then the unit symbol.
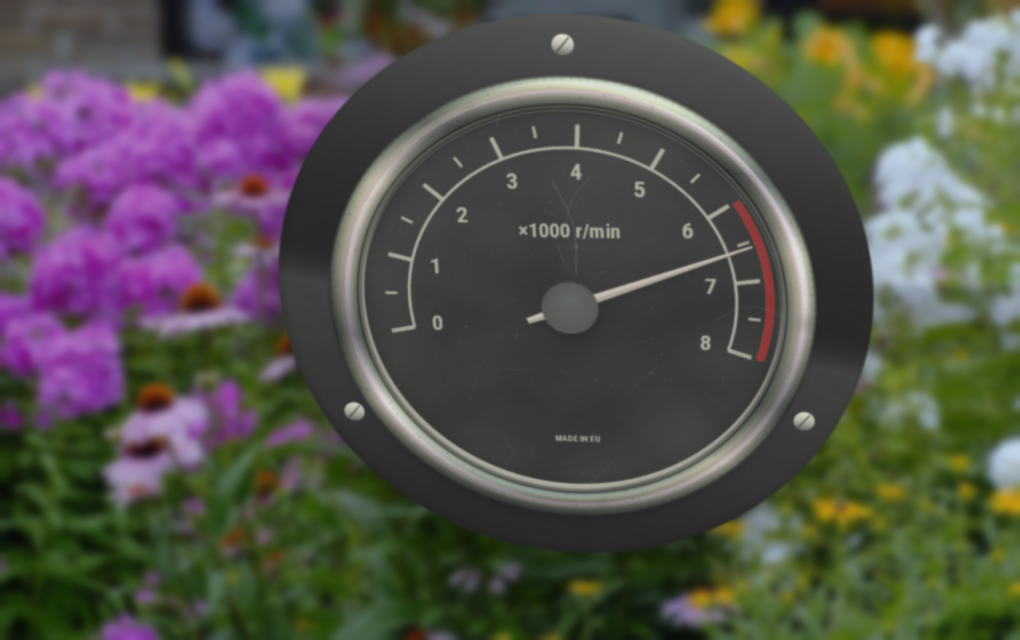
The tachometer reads 6500 rpm
